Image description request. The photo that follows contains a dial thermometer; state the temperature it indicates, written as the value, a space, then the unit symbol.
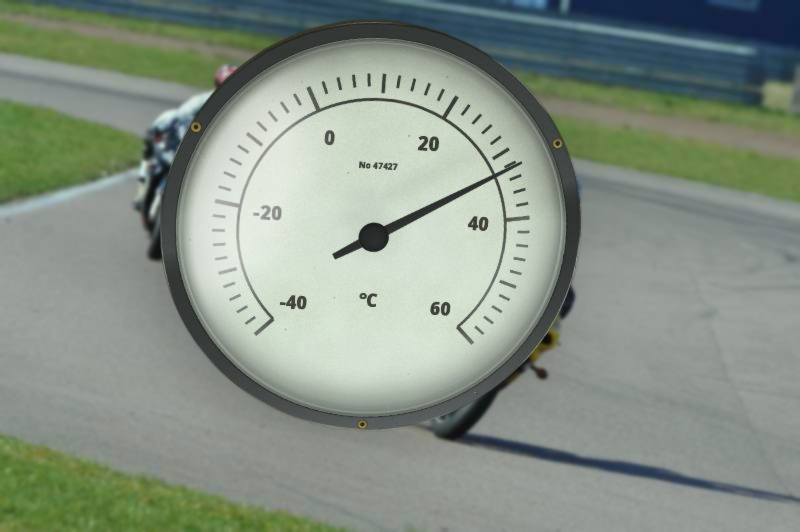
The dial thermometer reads 32 °C
